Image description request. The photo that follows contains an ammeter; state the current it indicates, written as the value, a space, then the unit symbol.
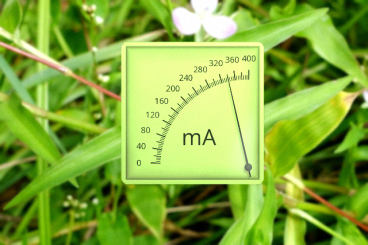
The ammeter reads 340 mA
